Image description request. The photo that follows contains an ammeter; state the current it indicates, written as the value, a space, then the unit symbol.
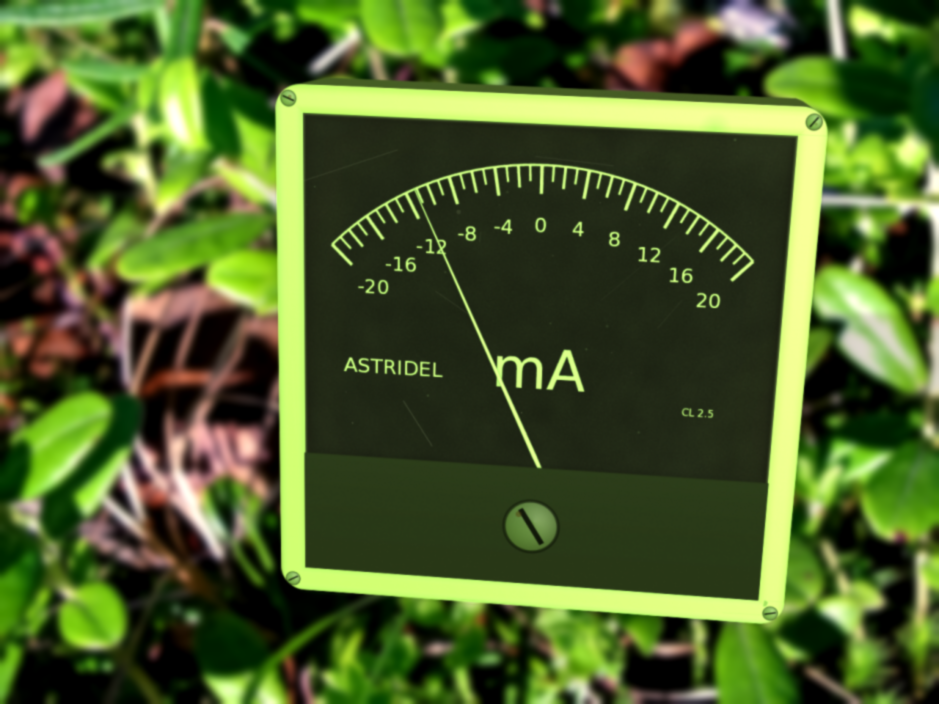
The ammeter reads -11 mA
